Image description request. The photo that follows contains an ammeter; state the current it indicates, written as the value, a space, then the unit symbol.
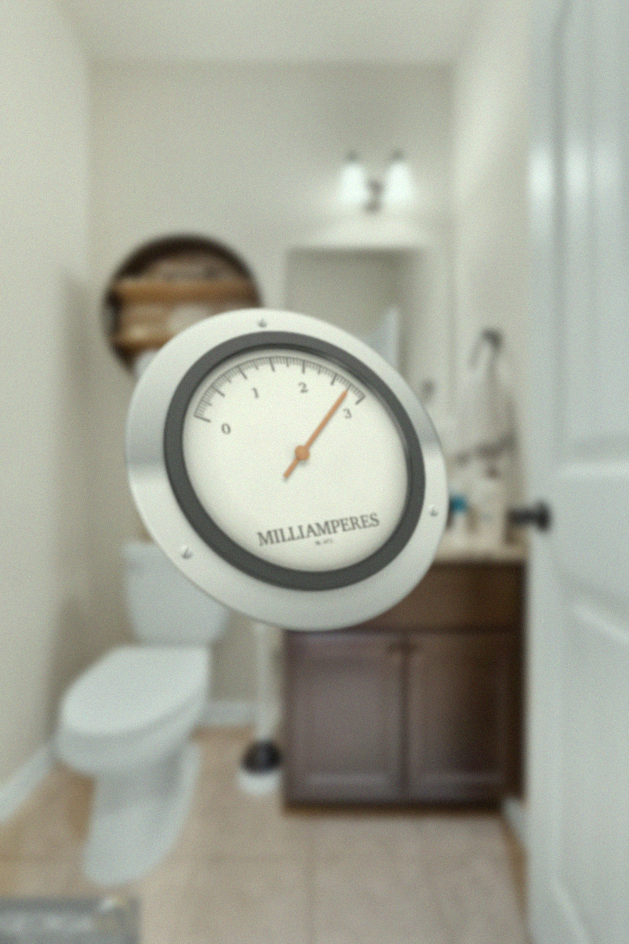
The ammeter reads 2.75 mA
